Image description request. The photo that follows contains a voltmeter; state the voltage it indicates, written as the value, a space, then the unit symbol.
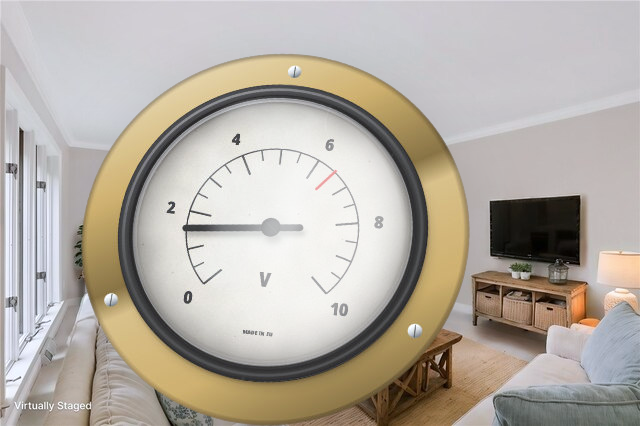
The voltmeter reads 1.5 V
